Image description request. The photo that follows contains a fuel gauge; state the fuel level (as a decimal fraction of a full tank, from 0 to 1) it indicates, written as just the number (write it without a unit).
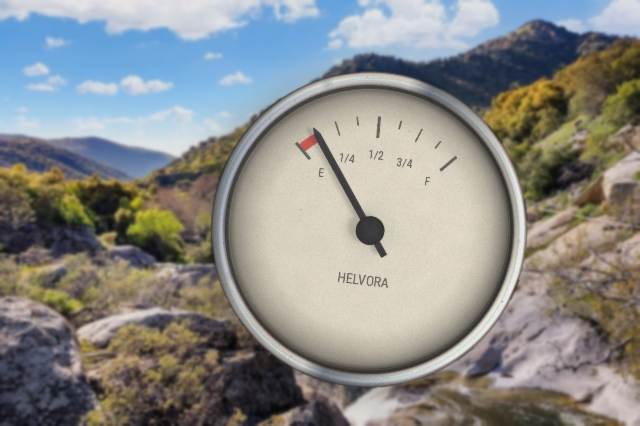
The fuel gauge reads 0.125
